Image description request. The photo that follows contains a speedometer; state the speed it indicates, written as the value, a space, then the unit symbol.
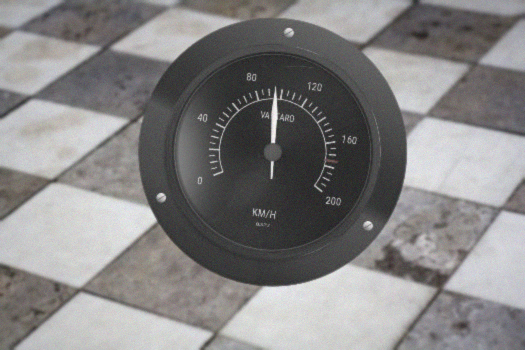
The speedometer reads 95 km/h
